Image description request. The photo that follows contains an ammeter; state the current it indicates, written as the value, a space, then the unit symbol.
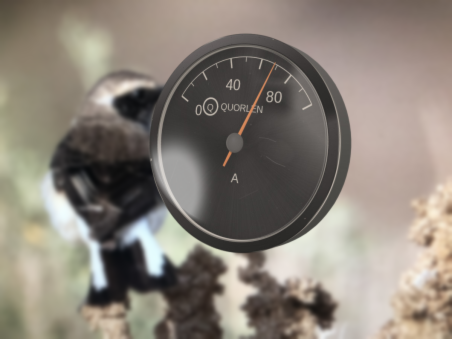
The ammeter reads 70 A
